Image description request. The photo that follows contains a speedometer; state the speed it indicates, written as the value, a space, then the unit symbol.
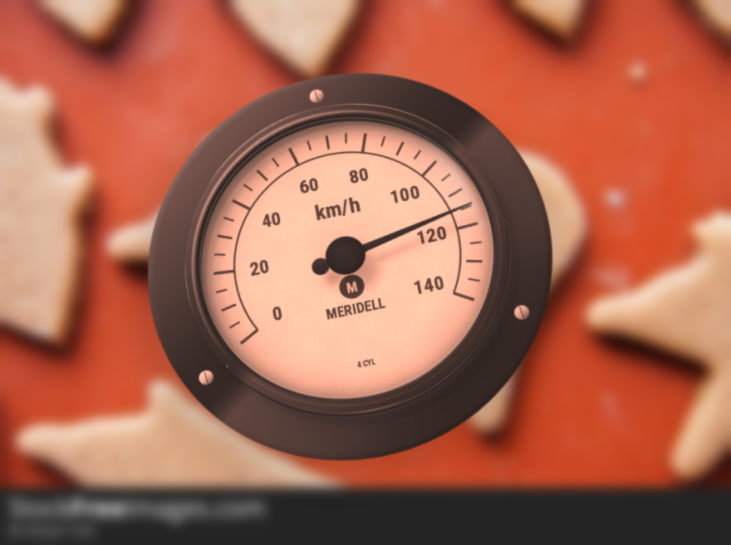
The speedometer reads 115 km/h
